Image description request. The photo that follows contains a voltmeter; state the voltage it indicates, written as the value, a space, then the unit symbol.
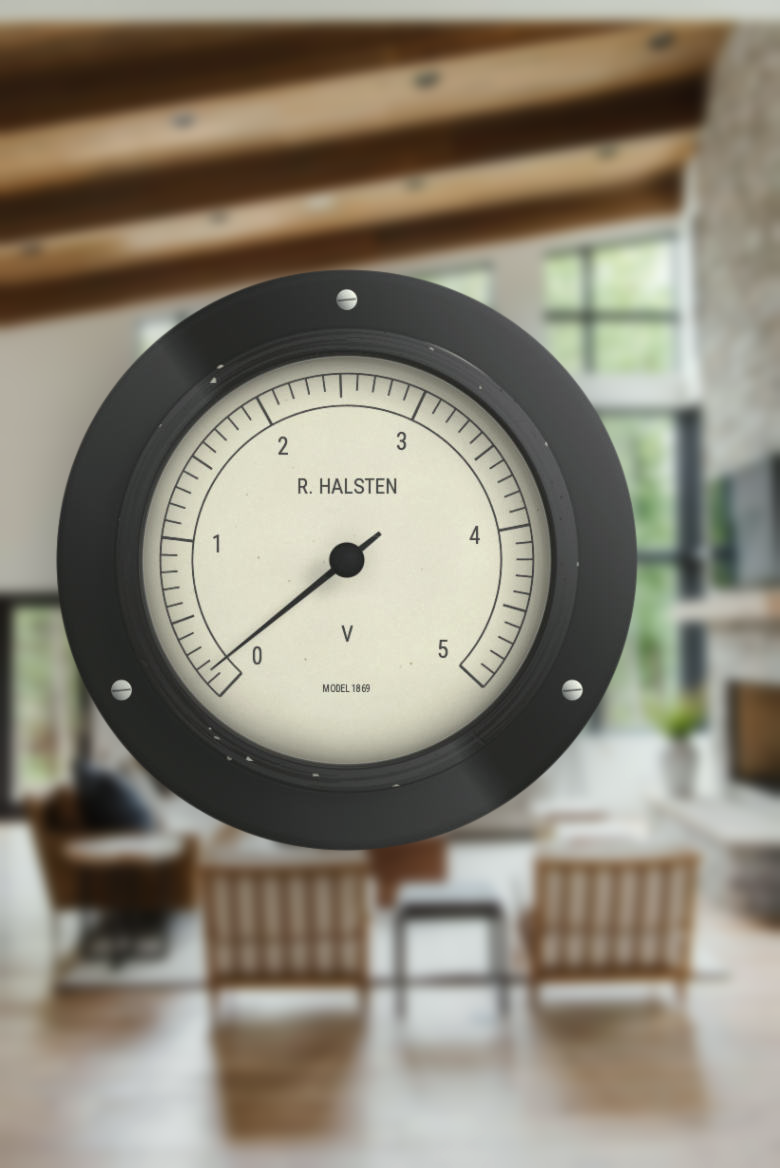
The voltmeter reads 0.15 V
